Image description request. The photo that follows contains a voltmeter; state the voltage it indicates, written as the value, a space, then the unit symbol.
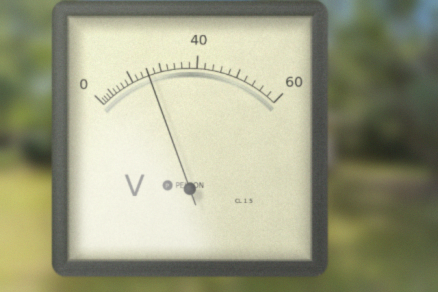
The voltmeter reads 26 V
